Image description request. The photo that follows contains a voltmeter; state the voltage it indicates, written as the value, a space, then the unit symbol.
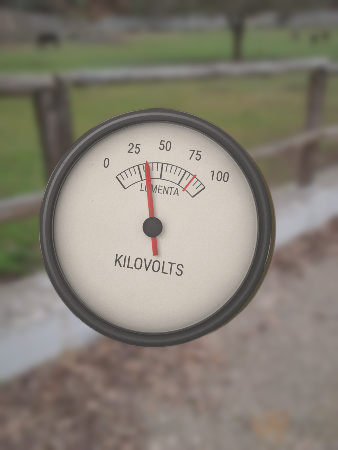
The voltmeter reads 35 kV
